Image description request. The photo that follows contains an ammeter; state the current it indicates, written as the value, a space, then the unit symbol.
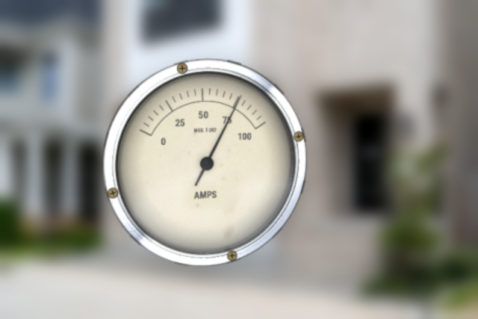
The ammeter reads 75 A
